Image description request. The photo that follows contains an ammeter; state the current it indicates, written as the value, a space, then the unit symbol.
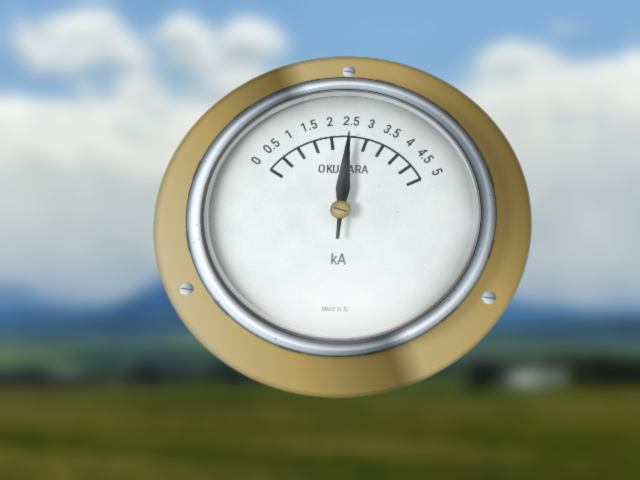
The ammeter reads 2.5 kA
